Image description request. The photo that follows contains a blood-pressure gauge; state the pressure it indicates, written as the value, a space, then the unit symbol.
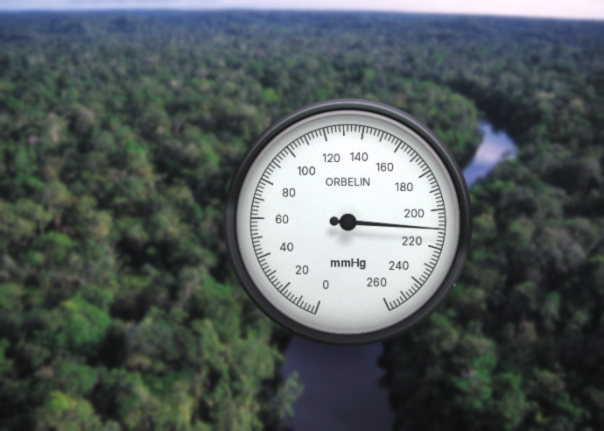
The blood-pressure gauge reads 210 mmHg
